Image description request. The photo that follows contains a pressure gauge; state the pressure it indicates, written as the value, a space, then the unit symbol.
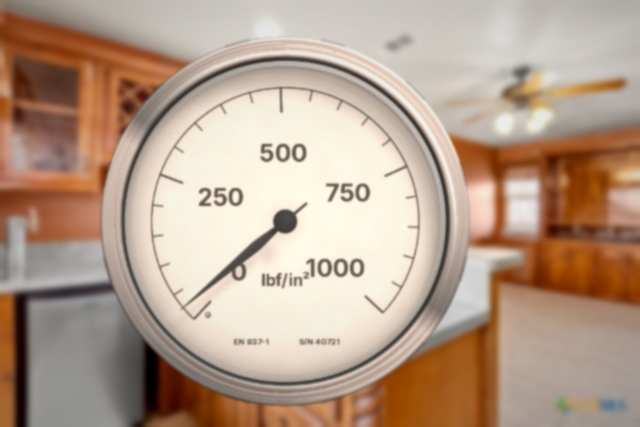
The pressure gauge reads 25 psi
